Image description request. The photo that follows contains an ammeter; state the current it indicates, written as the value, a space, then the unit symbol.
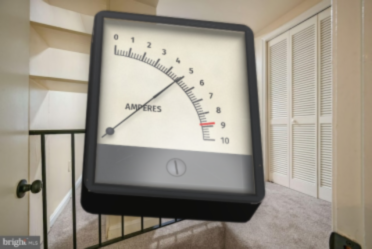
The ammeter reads 5 A
